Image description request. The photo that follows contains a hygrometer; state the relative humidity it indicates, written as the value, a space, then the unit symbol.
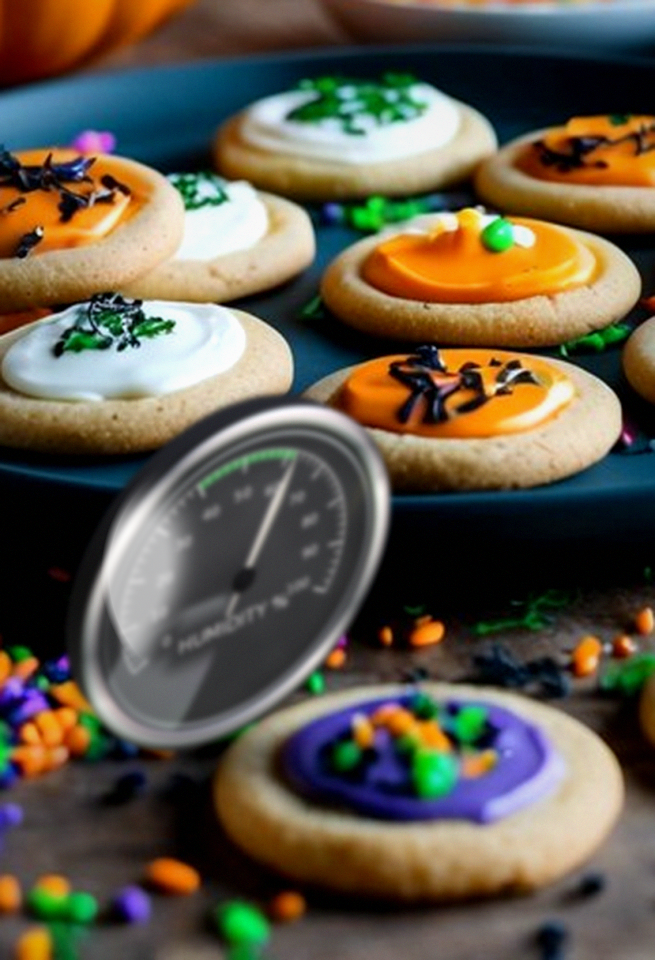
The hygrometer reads 60 %
